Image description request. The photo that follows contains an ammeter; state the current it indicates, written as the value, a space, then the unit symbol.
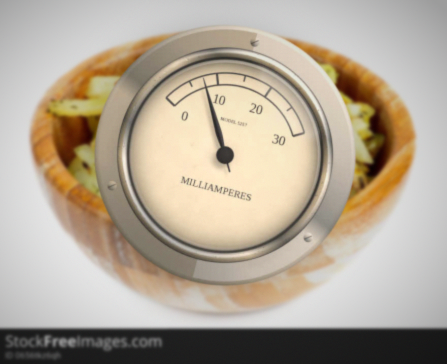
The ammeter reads 7.5 mA
